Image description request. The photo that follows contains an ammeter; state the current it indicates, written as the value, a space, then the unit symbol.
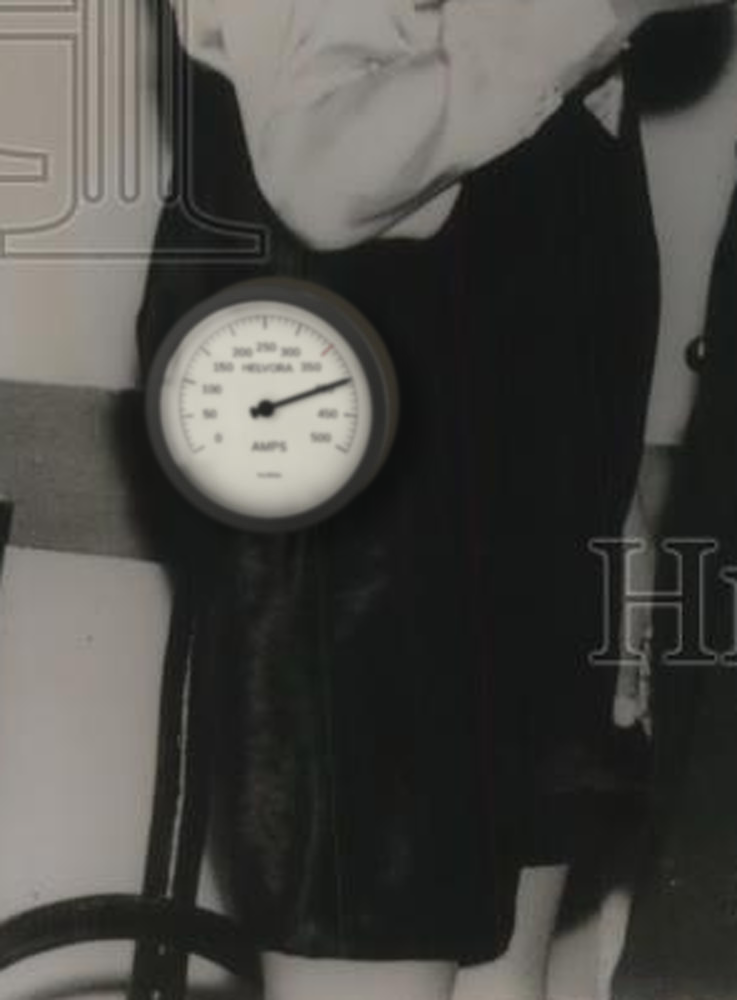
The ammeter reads 400 A
